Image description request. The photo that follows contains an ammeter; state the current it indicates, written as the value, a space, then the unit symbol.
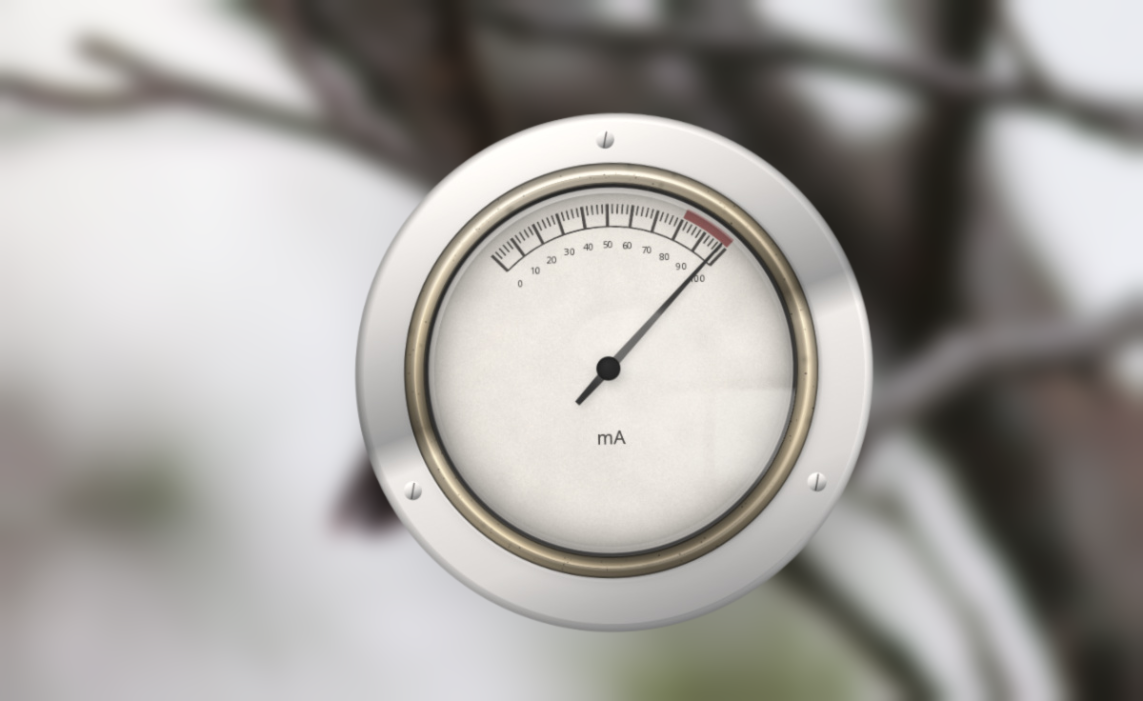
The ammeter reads 98 mA
